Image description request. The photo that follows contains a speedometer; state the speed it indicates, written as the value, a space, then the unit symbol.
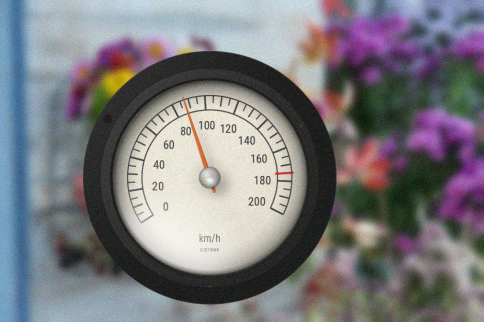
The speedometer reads 87.5 km/h
